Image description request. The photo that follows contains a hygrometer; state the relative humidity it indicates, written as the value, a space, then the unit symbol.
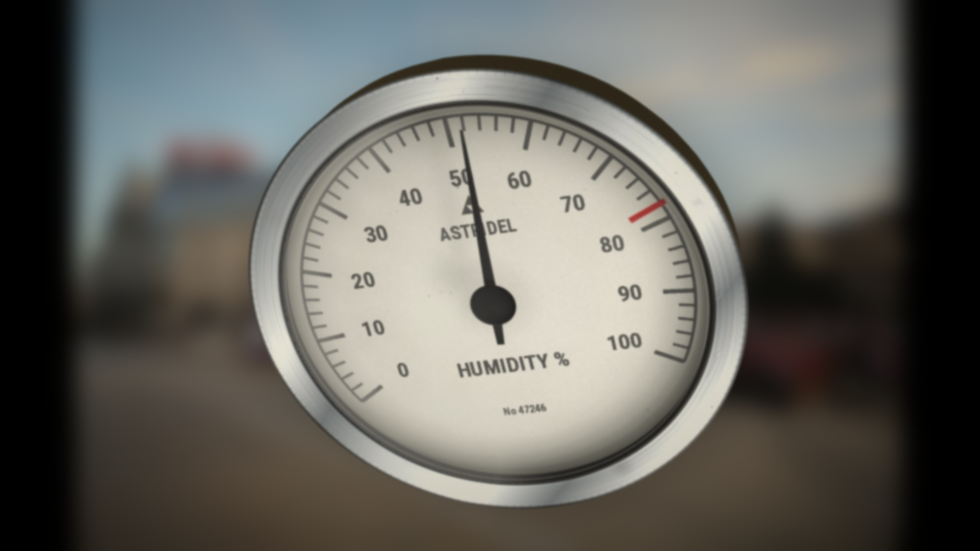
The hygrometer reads 52 %
